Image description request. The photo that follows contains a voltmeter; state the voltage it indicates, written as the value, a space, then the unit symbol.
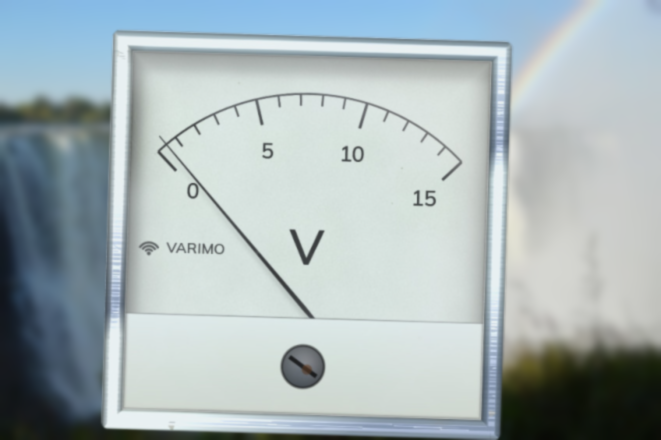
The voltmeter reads 0.5 V
